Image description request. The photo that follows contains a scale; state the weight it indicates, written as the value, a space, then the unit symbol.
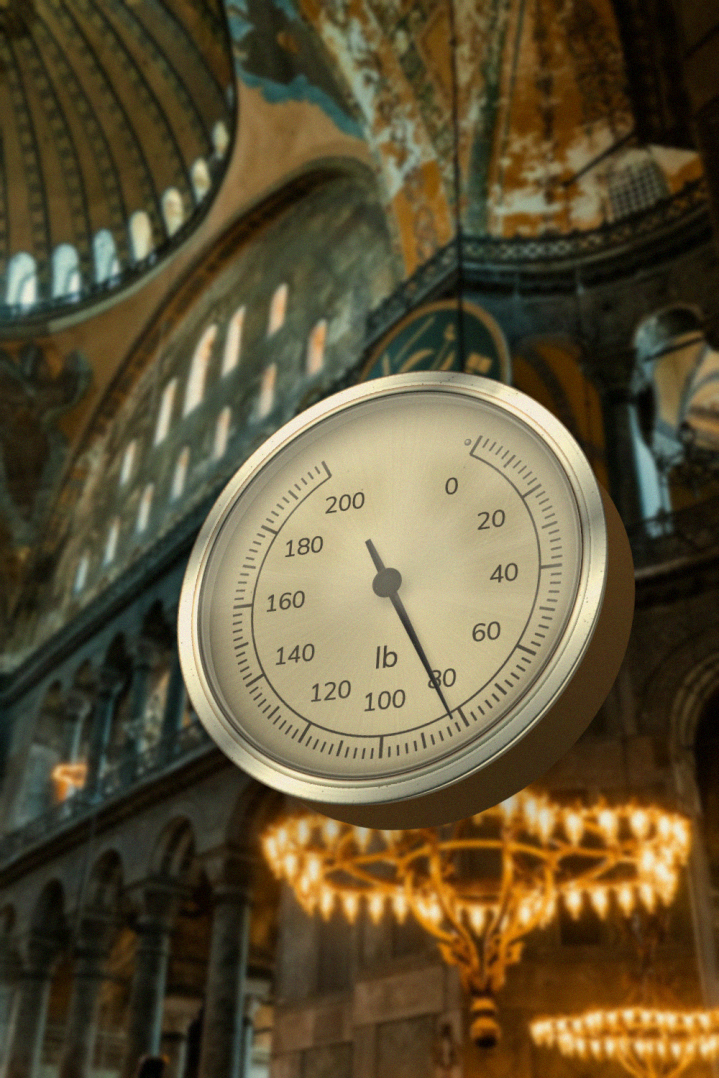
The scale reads 82 lb
